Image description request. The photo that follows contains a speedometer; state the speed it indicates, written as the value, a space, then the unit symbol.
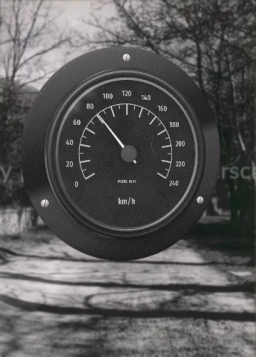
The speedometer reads 80 km/h
